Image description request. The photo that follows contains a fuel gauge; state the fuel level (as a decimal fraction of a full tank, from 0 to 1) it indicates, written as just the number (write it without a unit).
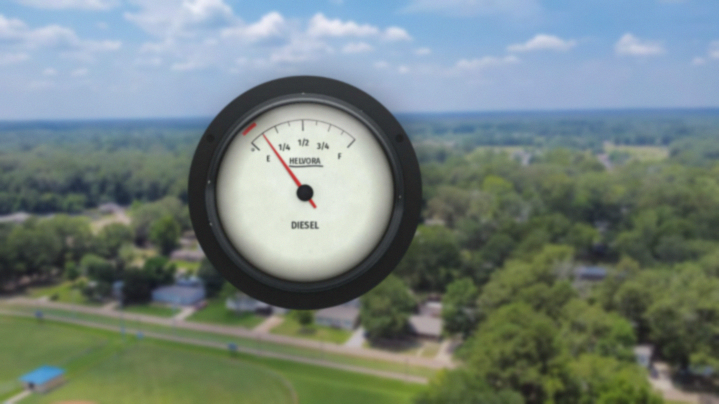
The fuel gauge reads 0.125
